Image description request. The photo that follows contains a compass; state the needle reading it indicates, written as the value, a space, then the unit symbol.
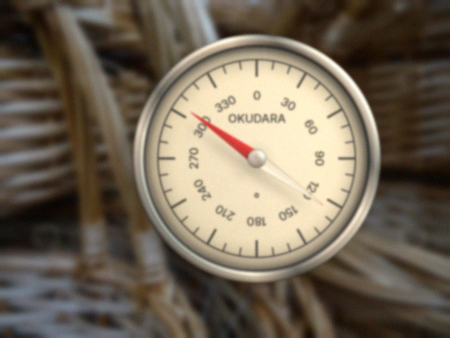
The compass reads 305 °
